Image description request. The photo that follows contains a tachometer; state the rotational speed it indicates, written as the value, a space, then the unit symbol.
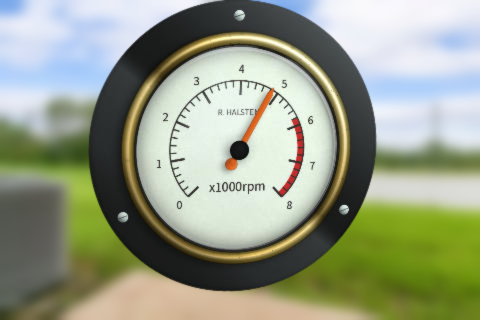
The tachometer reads 4800 rpm
